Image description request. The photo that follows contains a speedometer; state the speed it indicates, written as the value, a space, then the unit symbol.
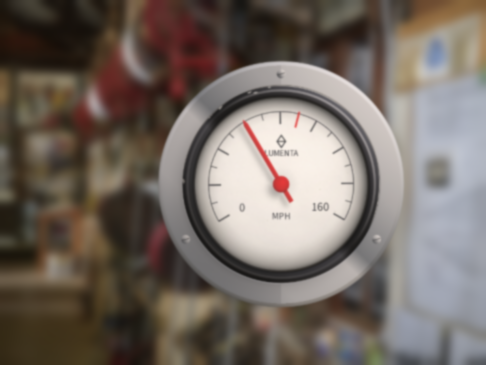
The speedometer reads 60 mph
